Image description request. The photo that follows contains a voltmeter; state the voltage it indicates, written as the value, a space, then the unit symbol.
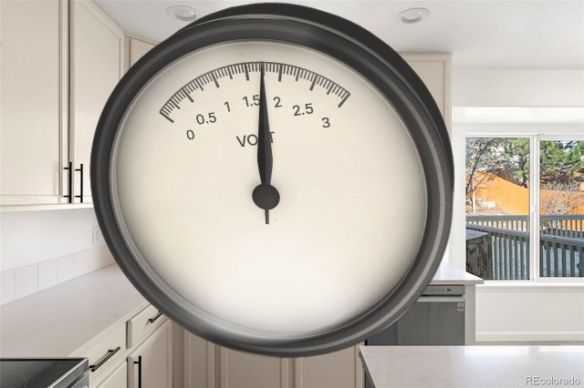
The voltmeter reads 1.75 V
